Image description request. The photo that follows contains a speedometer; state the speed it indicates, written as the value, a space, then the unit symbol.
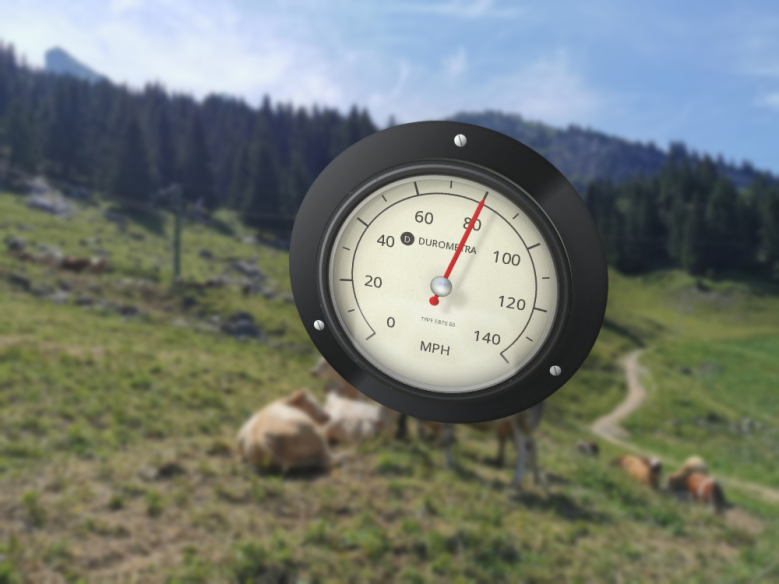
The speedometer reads 80 mph
